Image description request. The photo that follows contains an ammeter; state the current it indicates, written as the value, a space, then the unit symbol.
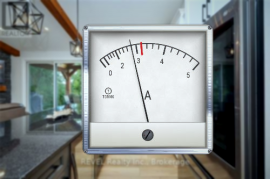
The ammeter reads 2.8 A
